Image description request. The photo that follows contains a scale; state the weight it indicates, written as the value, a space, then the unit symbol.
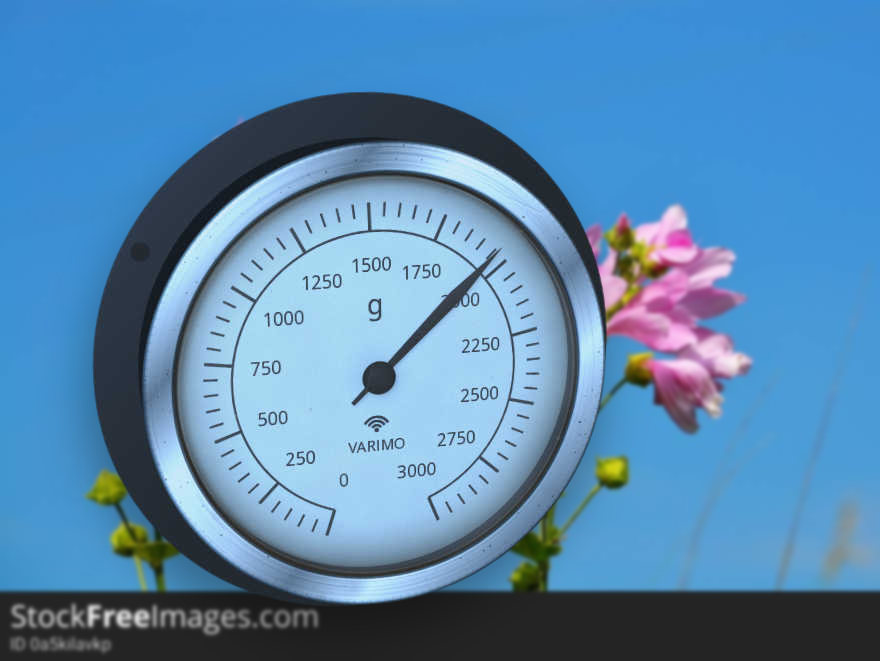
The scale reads 1950 g
